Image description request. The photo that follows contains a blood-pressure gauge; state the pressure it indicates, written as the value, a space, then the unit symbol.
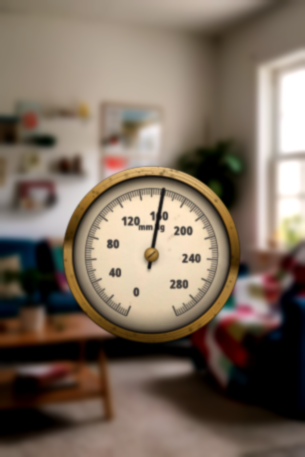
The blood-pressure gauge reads 160 mmHg
